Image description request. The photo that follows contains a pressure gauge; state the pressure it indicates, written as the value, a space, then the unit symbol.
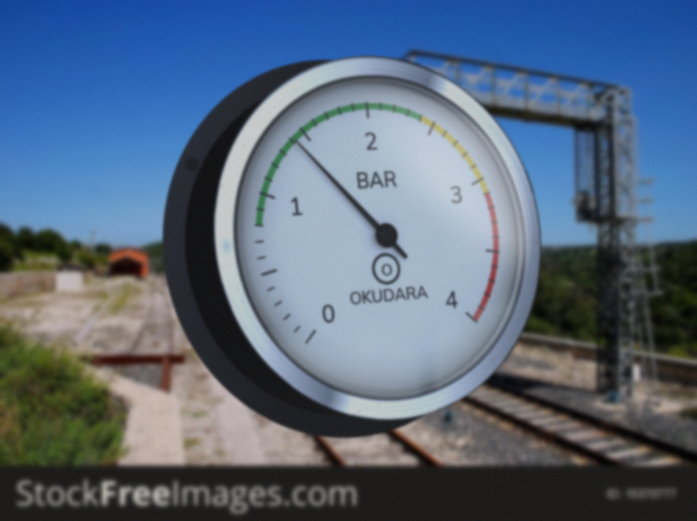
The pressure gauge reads 1.4 bar
